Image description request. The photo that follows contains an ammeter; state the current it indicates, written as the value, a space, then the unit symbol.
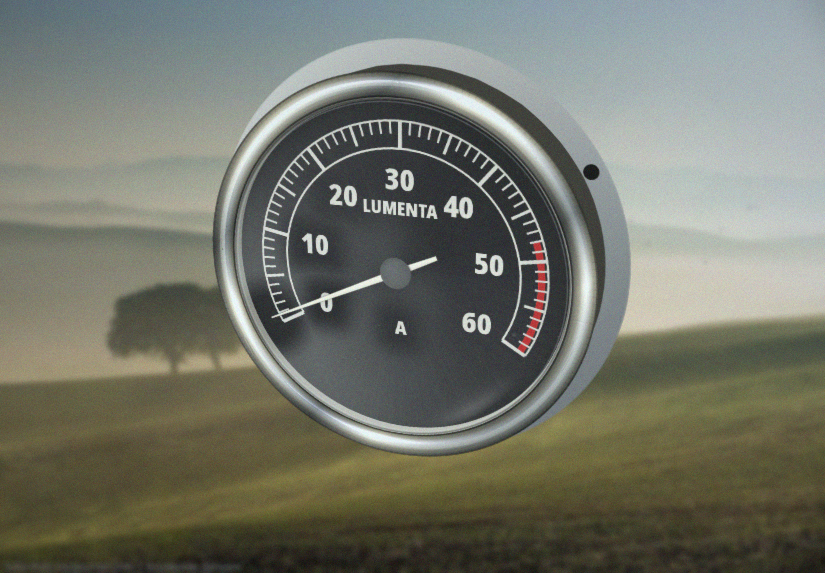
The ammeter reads 1 A
